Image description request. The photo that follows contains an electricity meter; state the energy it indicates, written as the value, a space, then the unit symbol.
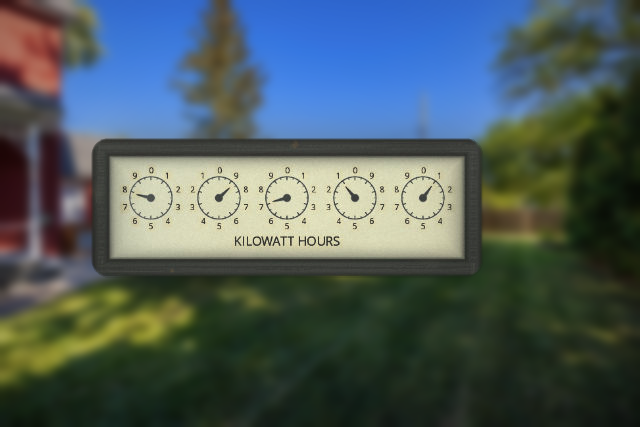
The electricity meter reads 78711 kWh
